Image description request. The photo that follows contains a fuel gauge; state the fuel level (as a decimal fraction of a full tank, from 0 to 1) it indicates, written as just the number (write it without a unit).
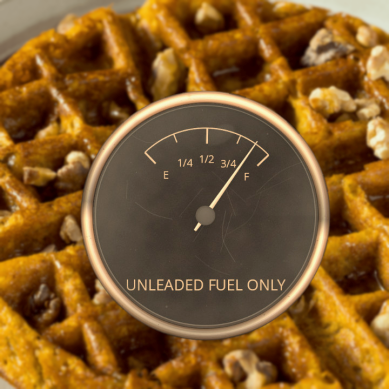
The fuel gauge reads 0.875
